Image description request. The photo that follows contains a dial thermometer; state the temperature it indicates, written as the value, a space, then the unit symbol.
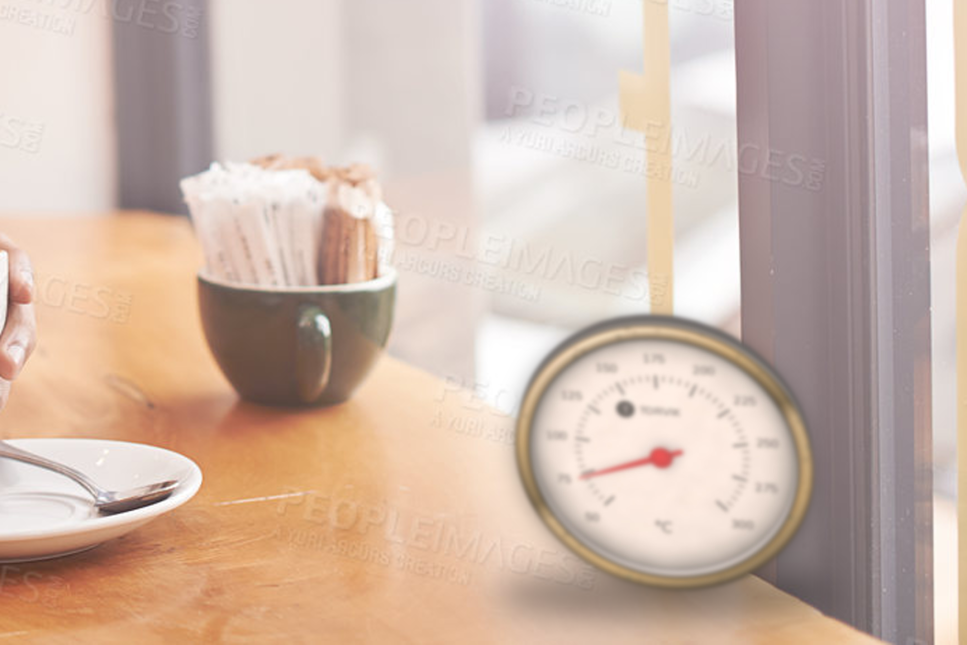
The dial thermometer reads 75 °C
